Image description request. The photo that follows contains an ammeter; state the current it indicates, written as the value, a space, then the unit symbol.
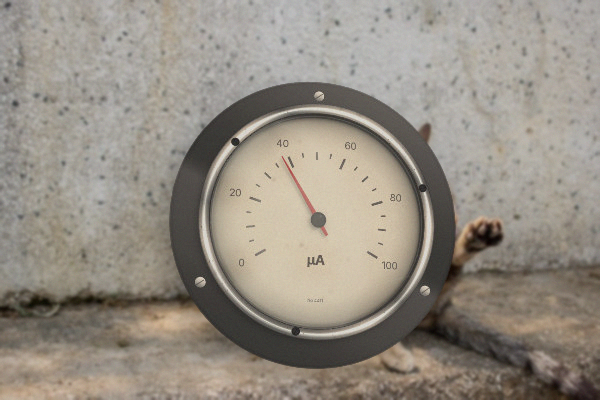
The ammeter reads 37.5 µA
